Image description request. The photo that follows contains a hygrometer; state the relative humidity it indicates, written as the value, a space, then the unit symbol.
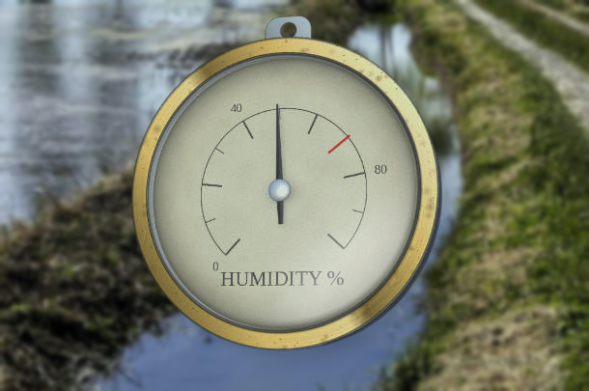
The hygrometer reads 50 %
